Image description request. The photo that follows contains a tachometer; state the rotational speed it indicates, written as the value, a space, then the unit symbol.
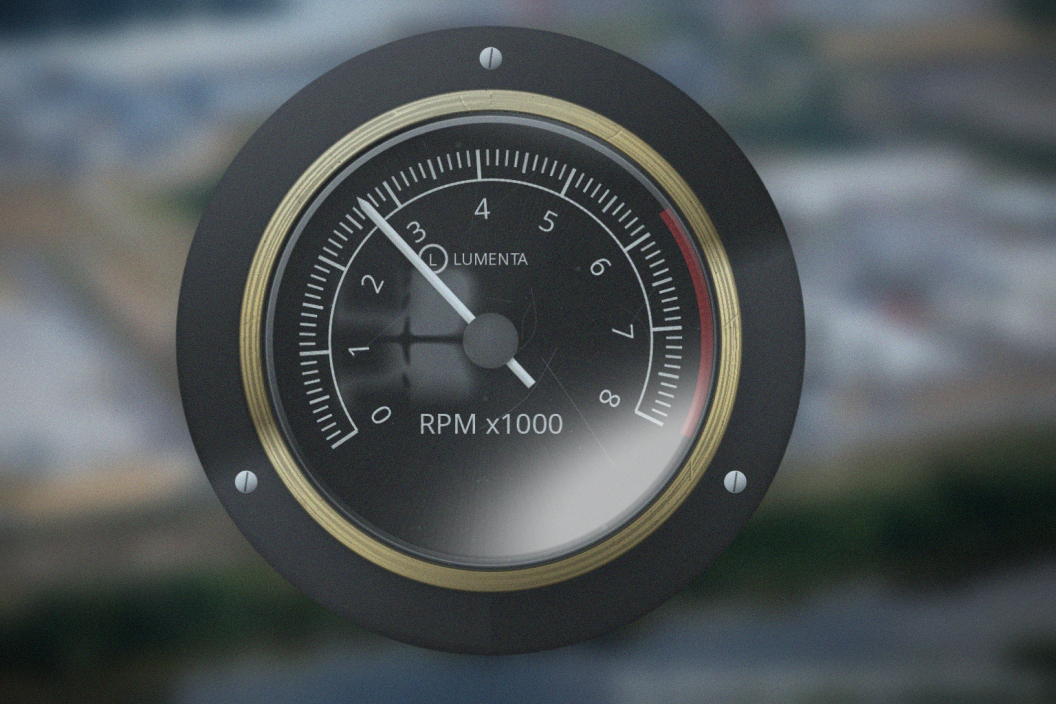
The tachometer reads 2700 rpm
